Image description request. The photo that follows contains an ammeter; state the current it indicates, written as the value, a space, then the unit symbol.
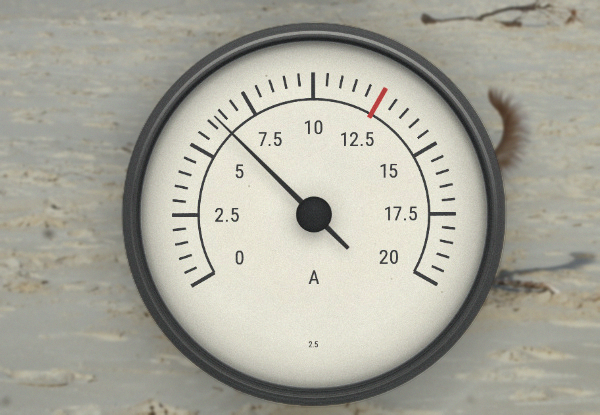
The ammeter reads 6.25 A
